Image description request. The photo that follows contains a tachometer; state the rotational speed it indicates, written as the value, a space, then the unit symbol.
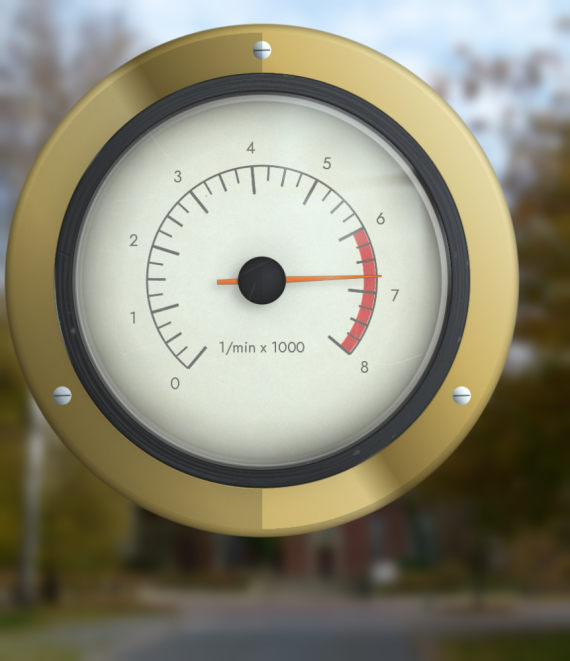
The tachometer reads 6750 rpm
